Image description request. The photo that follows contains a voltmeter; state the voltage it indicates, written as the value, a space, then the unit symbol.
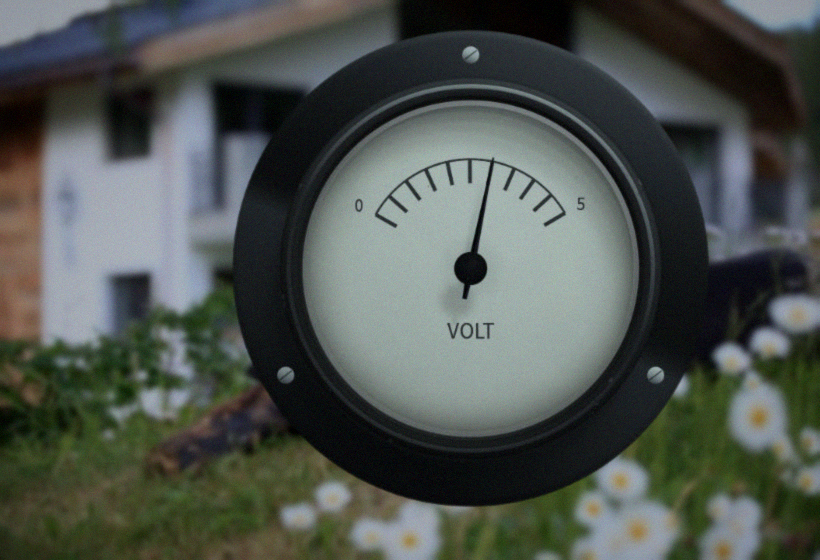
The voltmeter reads 3 V
